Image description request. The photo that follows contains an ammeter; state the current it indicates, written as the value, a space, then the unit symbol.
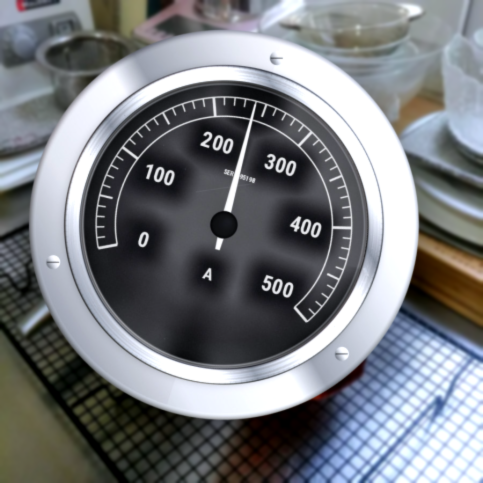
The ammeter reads 240 A
